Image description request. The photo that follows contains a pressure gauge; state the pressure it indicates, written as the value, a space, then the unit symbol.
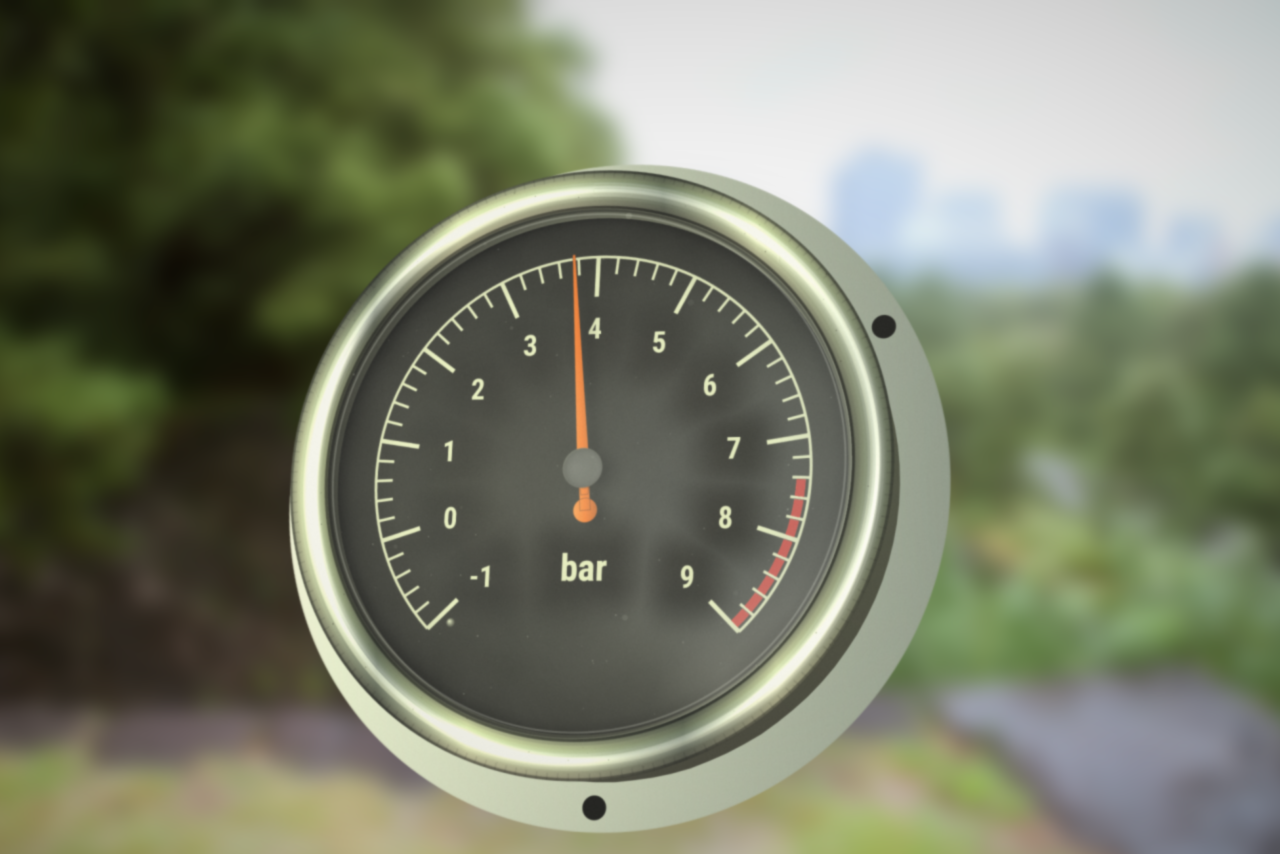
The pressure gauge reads 3.8 bar
